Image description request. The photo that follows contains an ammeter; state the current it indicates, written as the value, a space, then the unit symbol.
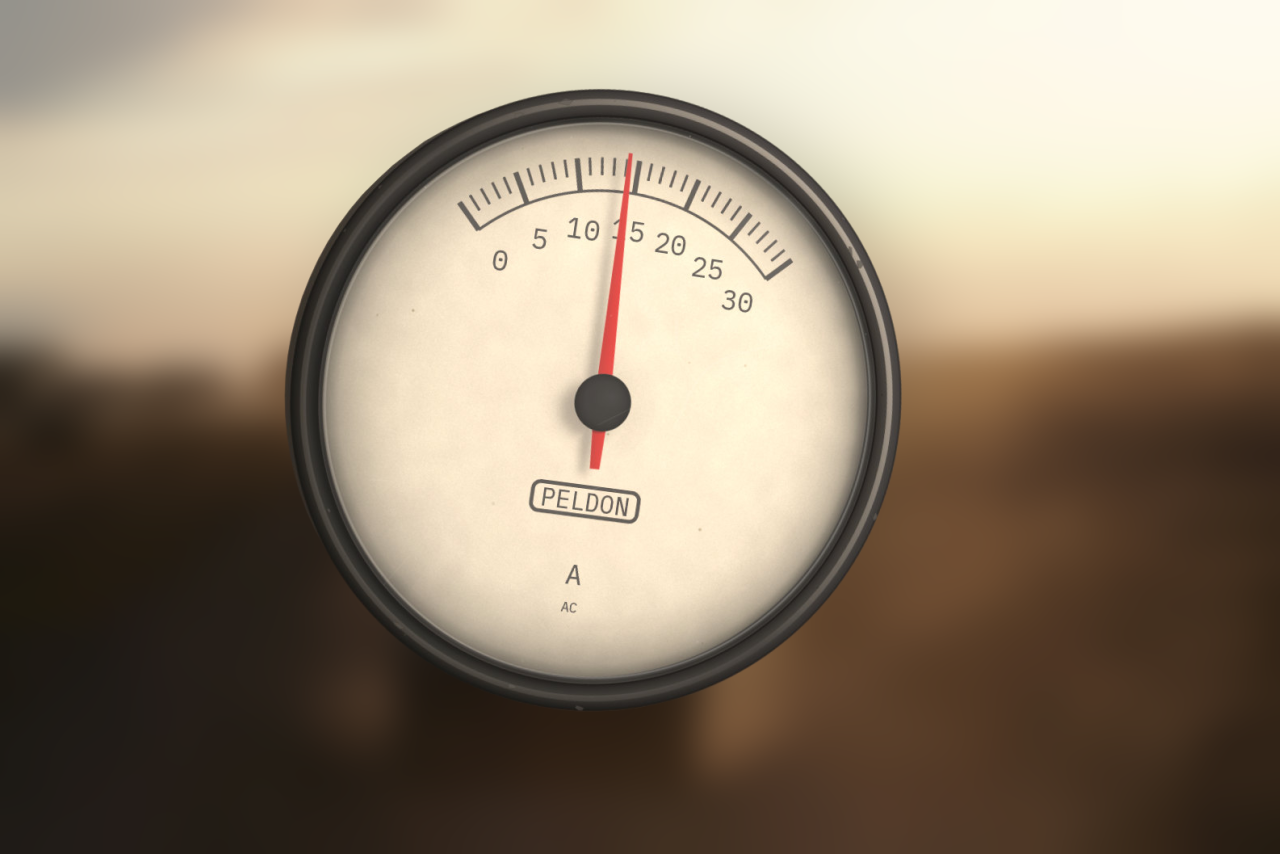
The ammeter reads 14 A
